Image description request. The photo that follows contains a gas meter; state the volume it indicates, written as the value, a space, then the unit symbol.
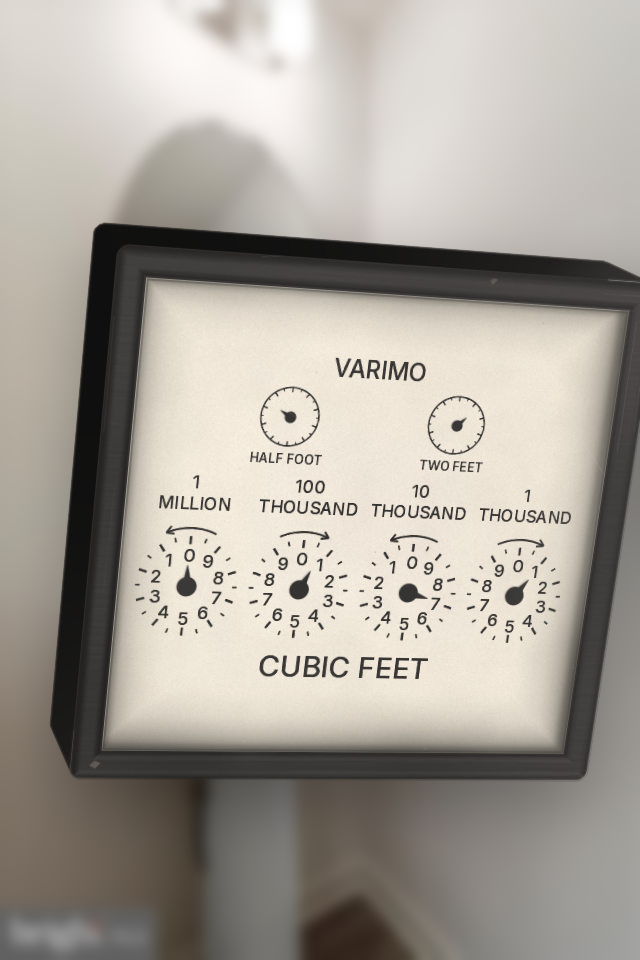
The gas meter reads 7100 ft³
